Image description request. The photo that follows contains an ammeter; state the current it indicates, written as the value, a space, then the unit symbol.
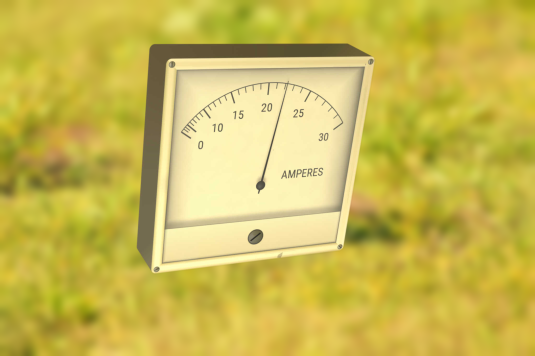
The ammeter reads 22 A
